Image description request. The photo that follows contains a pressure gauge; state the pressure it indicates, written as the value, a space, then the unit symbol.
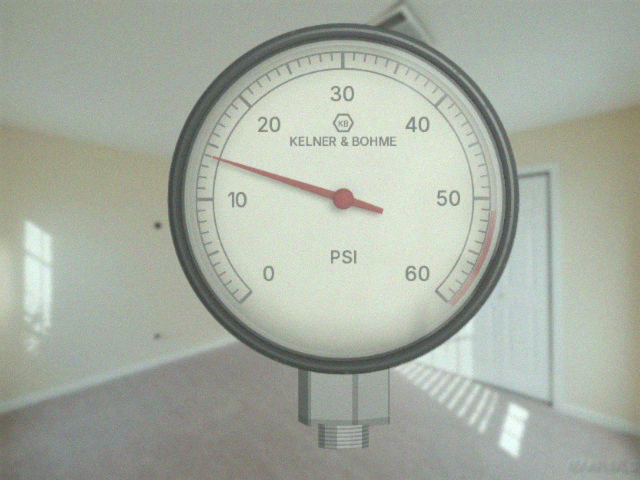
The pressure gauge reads 14 psi
